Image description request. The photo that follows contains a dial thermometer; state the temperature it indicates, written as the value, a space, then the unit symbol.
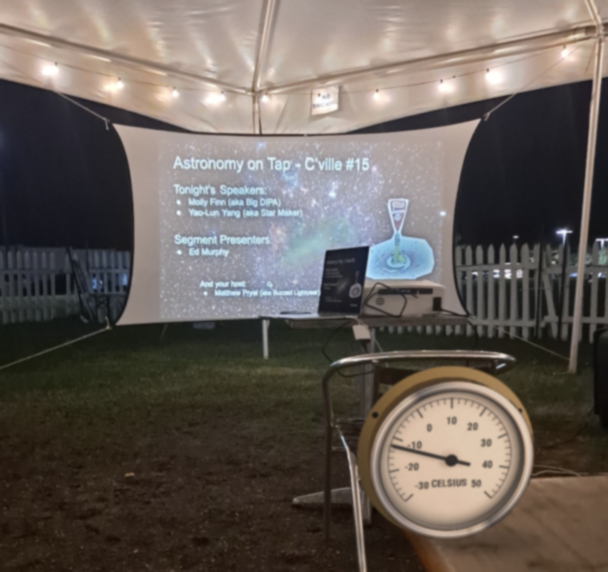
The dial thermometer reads -12 °C
